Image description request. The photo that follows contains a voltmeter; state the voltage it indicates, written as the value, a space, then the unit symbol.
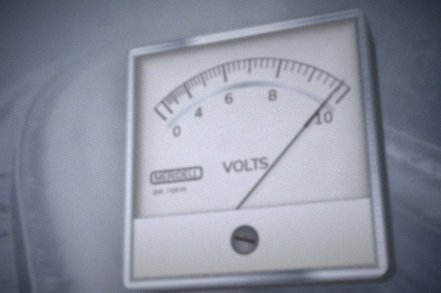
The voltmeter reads 9.8 V
